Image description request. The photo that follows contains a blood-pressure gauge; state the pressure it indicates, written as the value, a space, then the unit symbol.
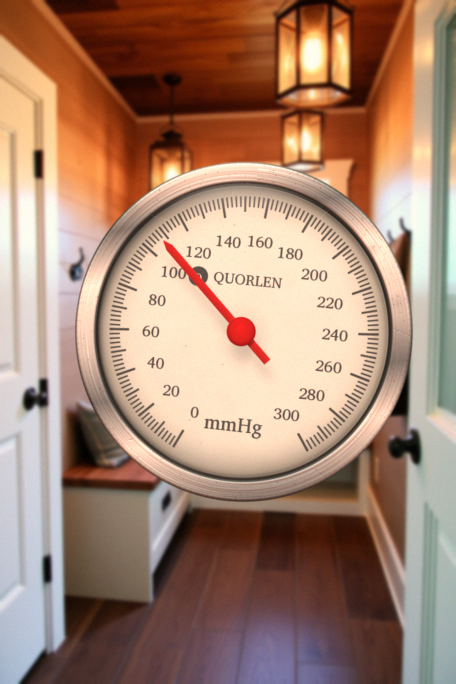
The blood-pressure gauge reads 108 mmHg
